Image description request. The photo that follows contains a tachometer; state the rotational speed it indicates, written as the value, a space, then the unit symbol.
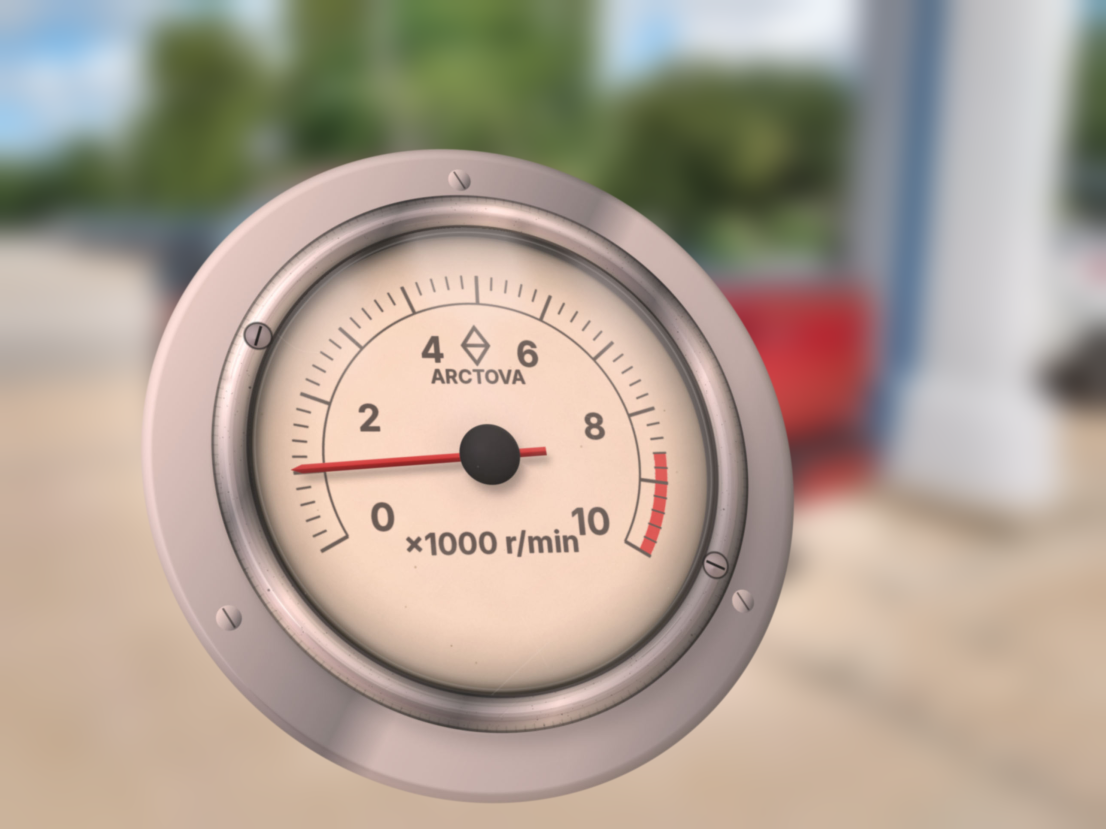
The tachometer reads 1000 rpm
